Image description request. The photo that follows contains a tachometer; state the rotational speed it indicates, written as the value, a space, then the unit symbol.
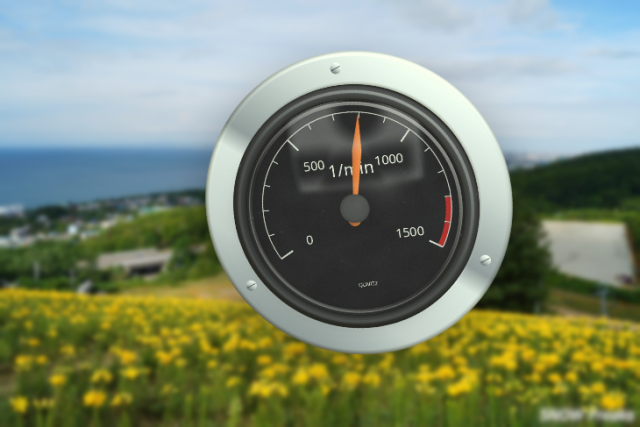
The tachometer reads 800 rpm
